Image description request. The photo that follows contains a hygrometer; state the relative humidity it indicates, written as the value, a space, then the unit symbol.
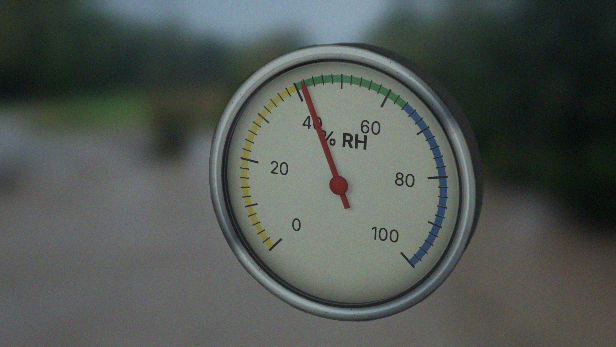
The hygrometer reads 42 %
